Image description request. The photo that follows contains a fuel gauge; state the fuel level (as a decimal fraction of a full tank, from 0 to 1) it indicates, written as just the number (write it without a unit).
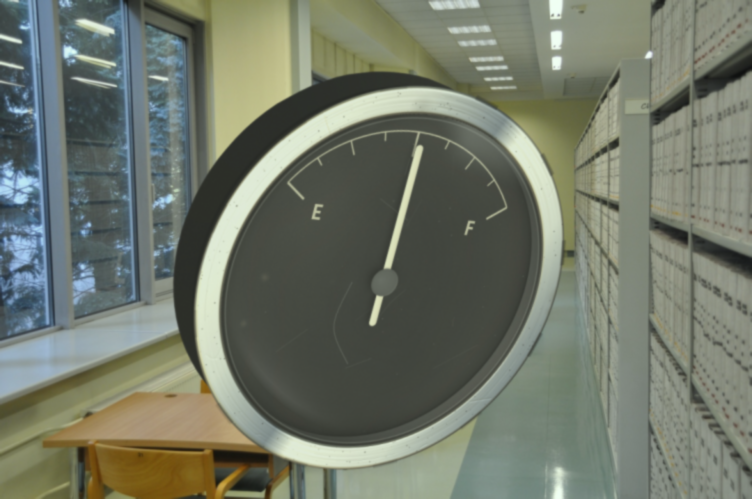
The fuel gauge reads 0.5
